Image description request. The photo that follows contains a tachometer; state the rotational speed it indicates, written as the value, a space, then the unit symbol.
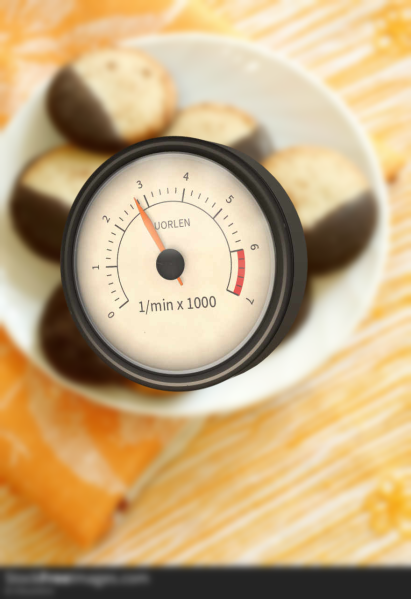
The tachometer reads 2800 rpm
